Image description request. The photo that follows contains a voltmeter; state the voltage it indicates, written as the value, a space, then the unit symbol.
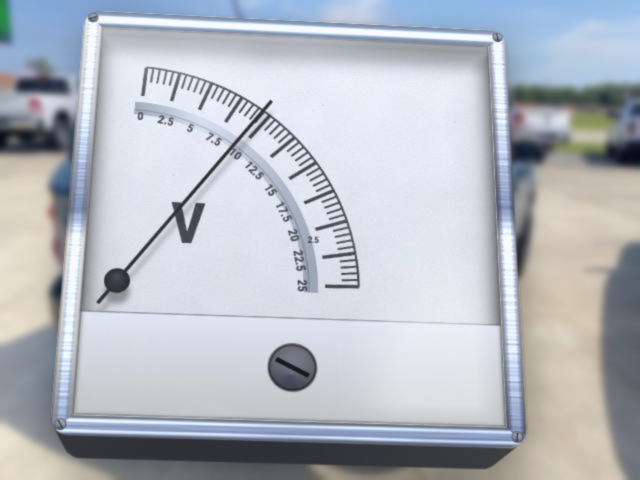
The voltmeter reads 9.5 V
